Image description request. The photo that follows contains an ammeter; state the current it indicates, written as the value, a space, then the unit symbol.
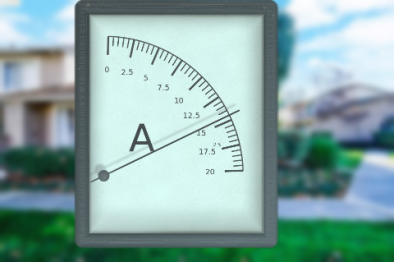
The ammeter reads 14.5 A
